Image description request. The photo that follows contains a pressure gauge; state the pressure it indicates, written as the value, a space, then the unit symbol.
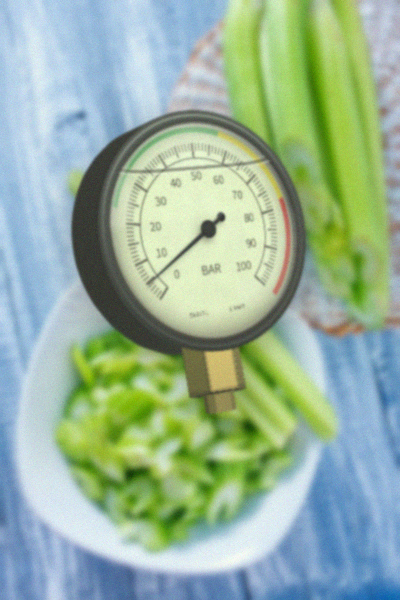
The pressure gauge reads 5 bar
